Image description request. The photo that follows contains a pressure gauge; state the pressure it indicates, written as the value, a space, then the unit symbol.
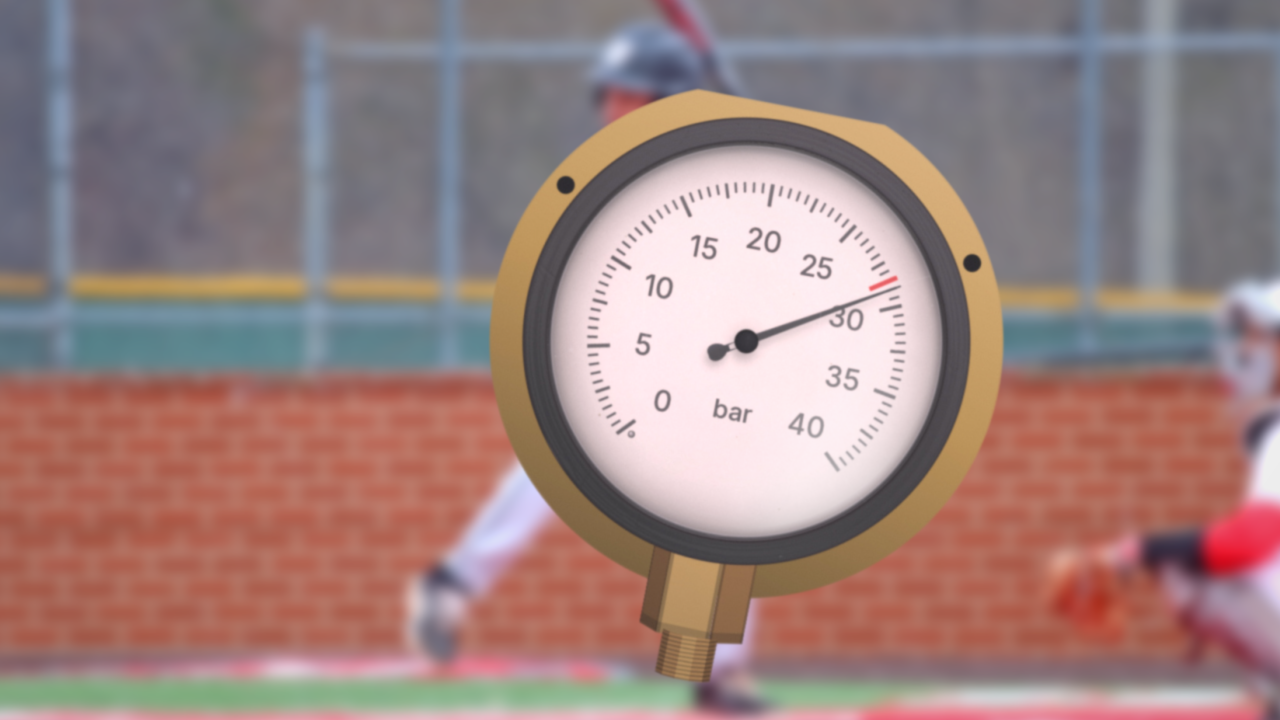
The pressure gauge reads 29 bar
